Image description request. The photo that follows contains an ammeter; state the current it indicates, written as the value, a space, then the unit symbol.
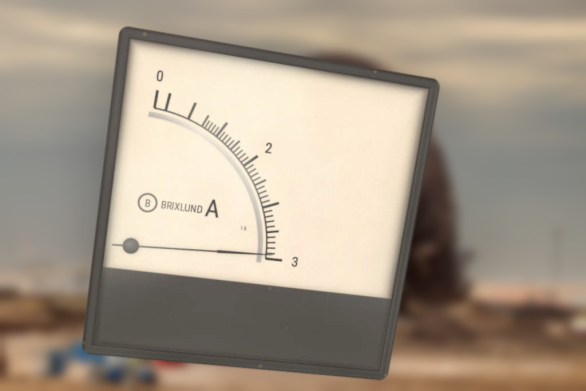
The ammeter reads 2.95 A
